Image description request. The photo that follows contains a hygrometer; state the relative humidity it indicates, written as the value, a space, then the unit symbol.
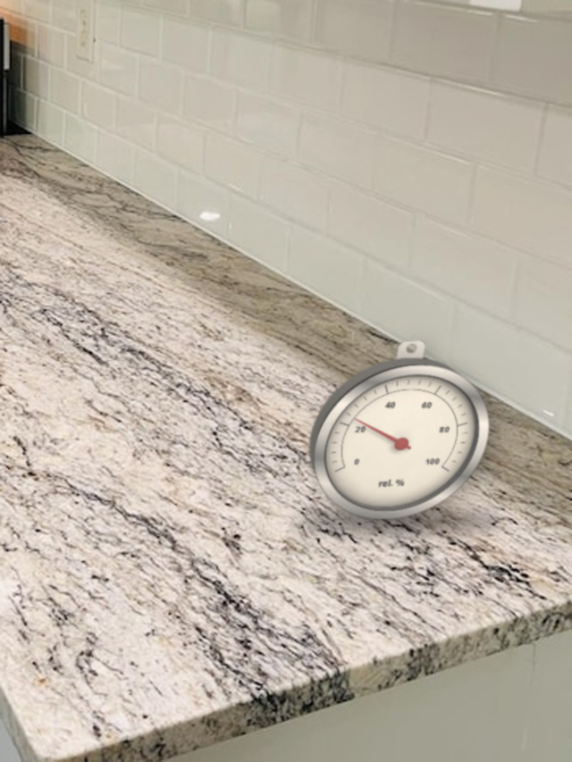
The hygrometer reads 24 %
